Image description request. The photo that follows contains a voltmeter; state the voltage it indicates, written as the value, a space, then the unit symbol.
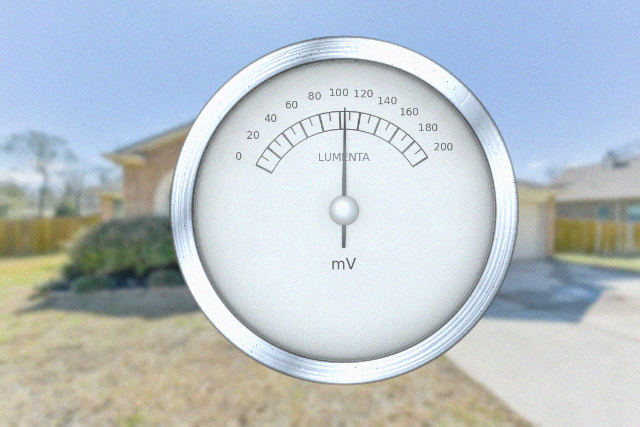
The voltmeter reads 105 mV
